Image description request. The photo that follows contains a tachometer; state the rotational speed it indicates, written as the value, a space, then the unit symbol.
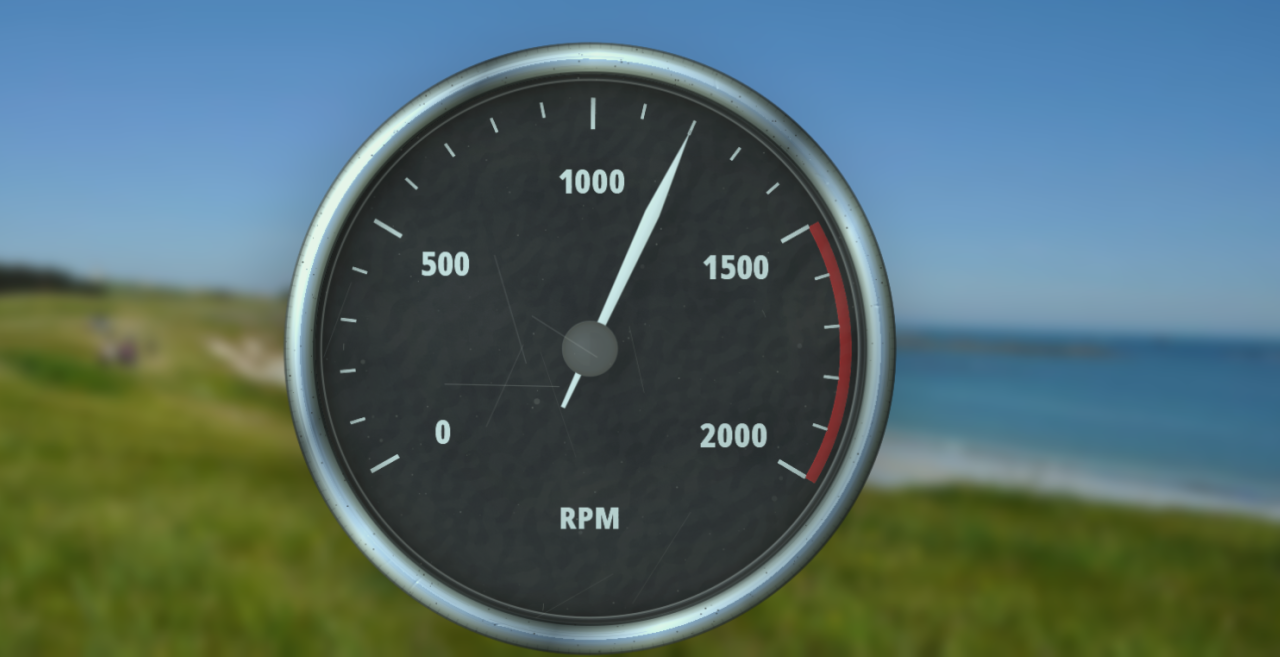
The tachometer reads 1200 rpm
